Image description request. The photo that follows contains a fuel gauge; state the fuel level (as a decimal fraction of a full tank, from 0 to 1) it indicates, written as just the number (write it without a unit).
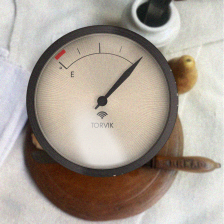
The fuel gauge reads 1
